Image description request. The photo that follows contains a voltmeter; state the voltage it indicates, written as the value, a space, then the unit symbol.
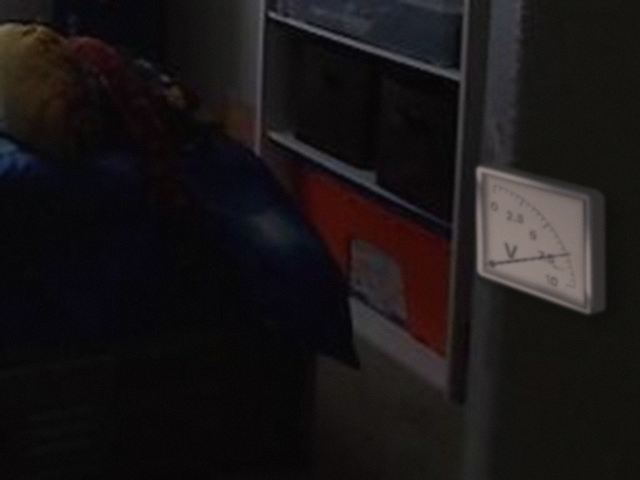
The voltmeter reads 7.5 V
